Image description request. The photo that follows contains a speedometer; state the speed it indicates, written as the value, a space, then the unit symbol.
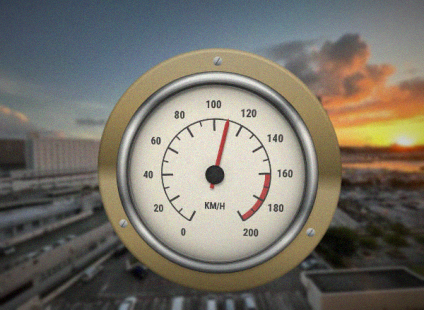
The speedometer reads 110 km/h
